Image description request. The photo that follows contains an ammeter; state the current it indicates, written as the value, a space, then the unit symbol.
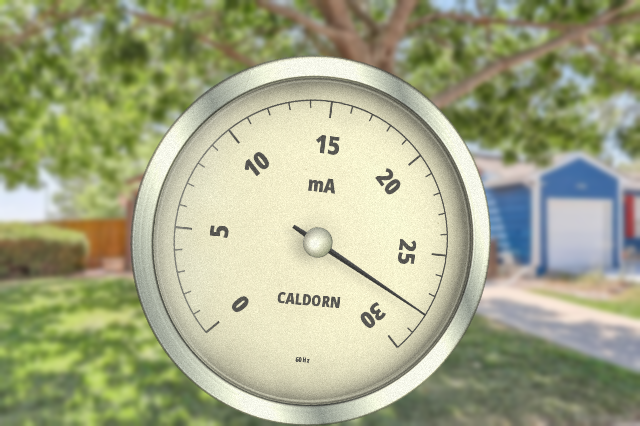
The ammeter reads 28 mA
